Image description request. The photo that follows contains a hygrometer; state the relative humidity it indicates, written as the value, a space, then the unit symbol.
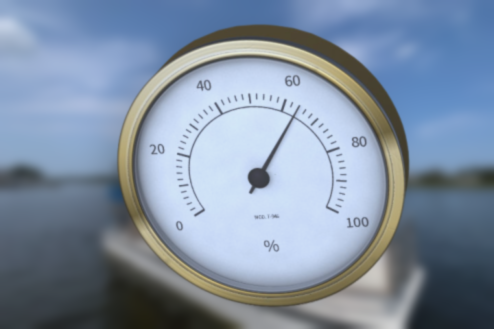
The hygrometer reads 64 %
